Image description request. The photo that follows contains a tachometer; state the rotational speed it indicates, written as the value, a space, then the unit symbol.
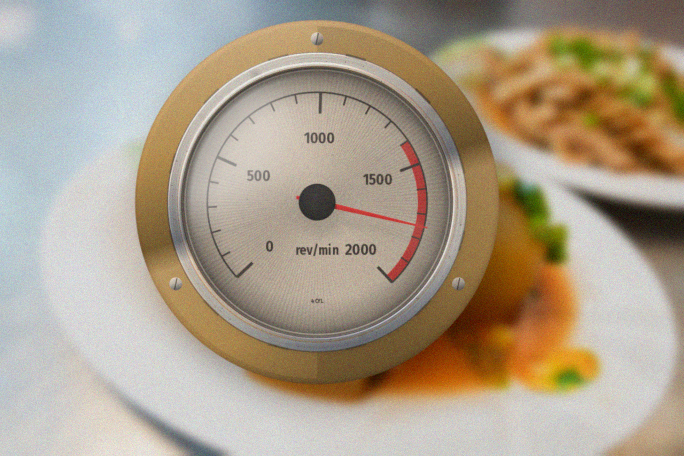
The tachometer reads 1750 rpm
